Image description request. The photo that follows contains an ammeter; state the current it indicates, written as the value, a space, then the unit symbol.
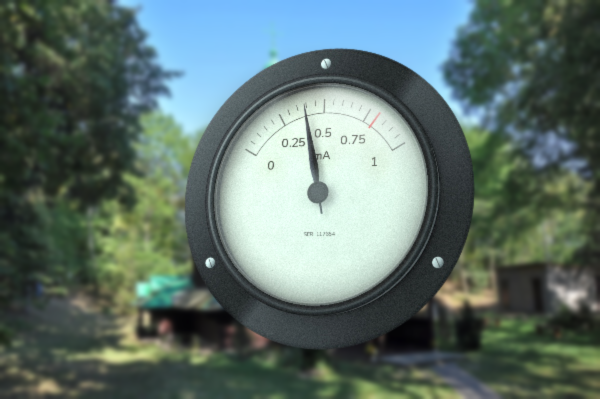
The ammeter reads 0.4 mA
